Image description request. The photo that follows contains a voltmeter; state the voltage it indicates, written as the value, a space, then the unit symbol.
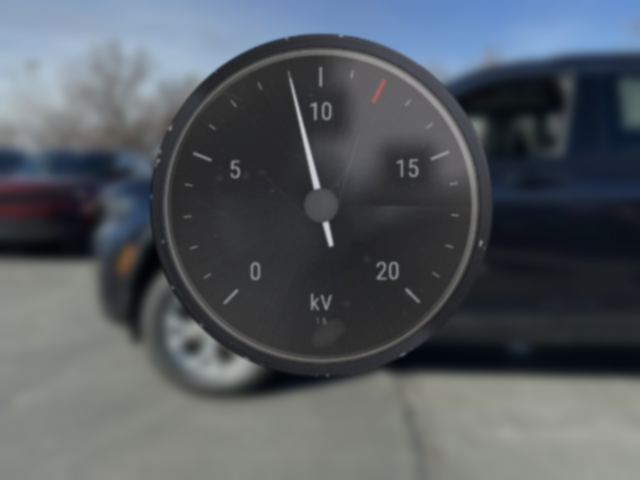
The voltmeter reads 9 kV
